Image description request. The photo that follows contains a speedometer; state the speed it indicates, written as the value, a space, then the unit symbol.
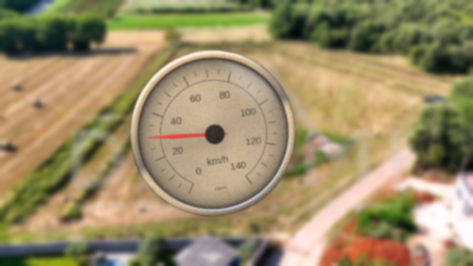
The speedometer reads 30 km/h
